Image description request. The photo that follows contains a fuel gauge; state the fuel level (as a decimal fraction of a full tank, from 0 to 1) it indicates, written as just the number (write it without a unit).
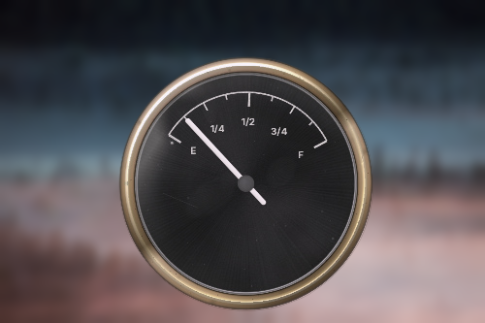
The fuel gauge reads 0.125
